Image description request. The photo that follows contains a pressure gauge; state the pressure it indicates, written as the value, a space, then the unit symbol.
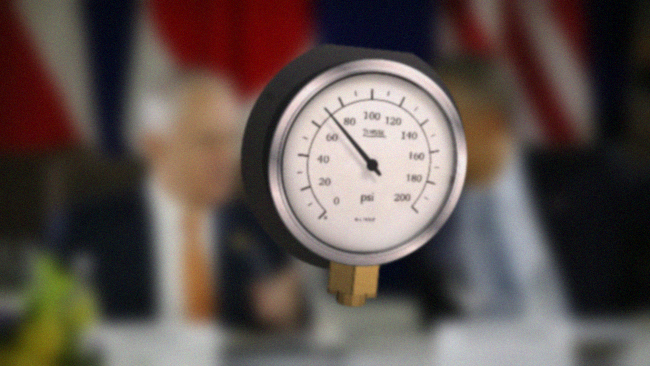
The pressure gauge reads 70 psi
